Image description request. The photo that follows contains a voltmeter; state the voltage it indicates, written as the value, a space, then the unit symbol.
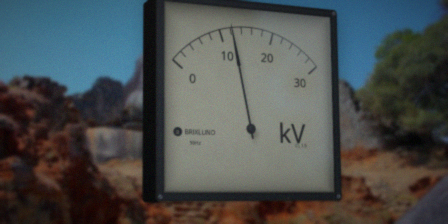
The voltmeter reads 12 kV
